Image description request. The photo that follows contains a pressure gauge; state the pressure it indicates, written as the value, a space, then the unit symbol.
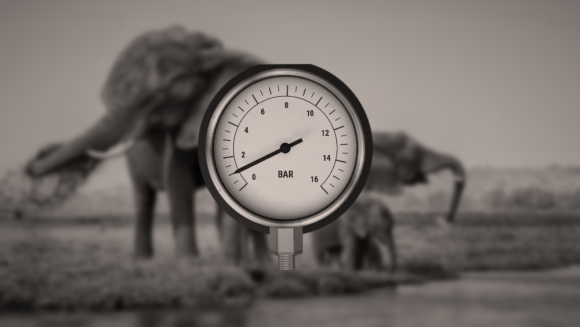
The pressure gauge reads 1 bar
